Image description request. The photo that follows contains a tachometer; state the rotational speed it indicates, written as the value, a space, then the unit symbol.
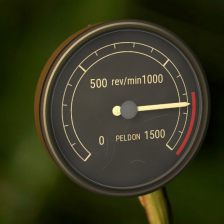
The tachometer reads 1250 rpm
